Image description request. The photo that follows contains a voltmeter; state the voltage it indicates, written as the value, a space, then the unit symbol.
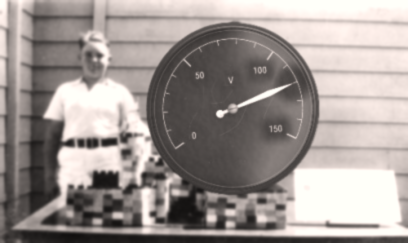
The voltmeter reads 120 V
